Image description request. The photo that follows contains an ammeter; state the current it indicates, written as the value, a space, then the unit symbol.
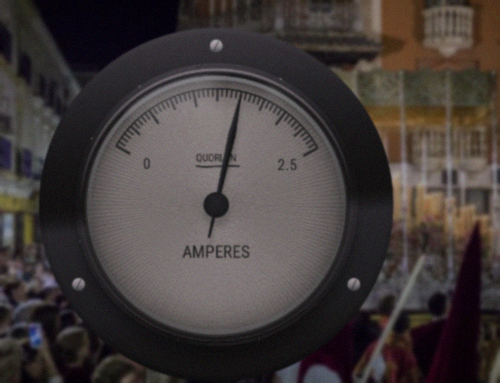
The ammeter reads 1.5 A
